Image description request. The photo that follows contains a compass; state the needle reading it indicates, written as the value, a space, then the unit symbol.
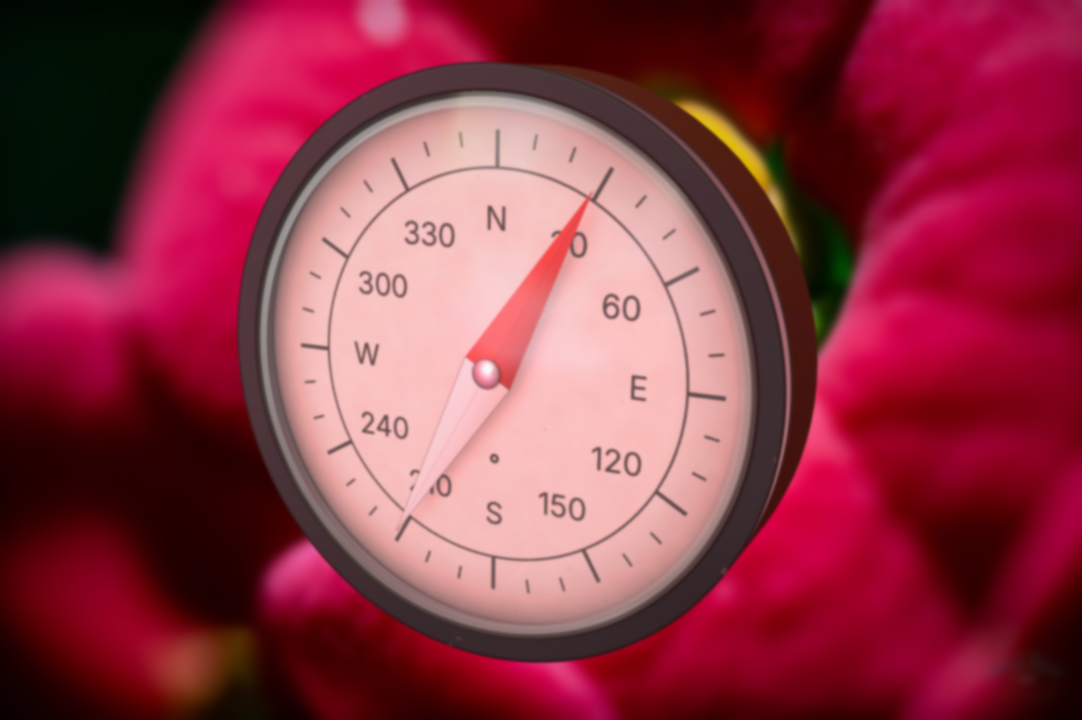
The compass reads 30 °
